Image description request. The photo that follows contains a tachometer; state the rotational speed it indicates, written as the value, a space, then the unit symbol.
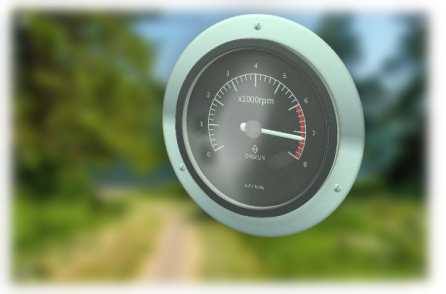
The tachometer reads 7200 rpm
